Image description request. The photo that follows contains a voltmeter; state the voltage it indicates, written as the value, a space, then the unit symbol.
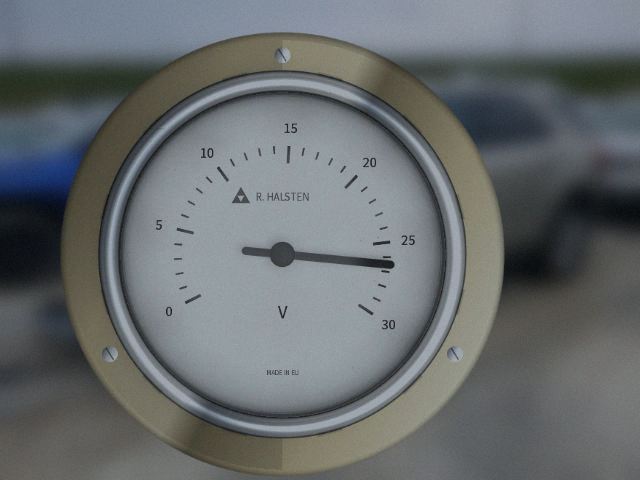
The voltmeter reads 26.5 V
